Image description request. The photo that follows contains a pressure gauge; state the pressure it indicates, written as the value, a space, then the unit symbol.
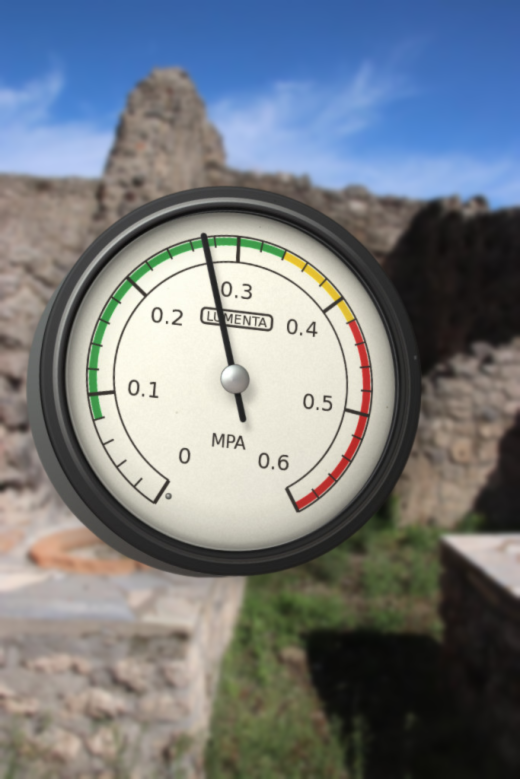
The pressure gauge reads 0.27 MPa
